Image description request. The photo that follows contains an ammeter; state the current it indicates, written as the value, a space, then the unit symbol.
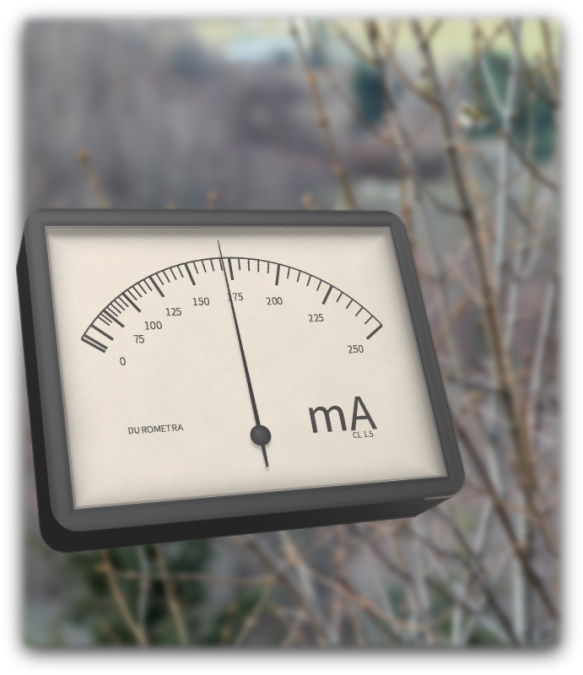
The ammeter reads 170 mA
